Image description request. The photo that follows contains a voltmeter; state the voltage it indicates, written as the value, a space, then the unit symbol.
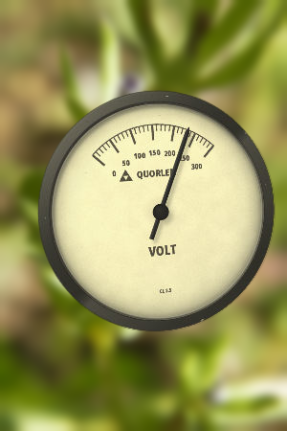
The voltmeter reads 230 V
